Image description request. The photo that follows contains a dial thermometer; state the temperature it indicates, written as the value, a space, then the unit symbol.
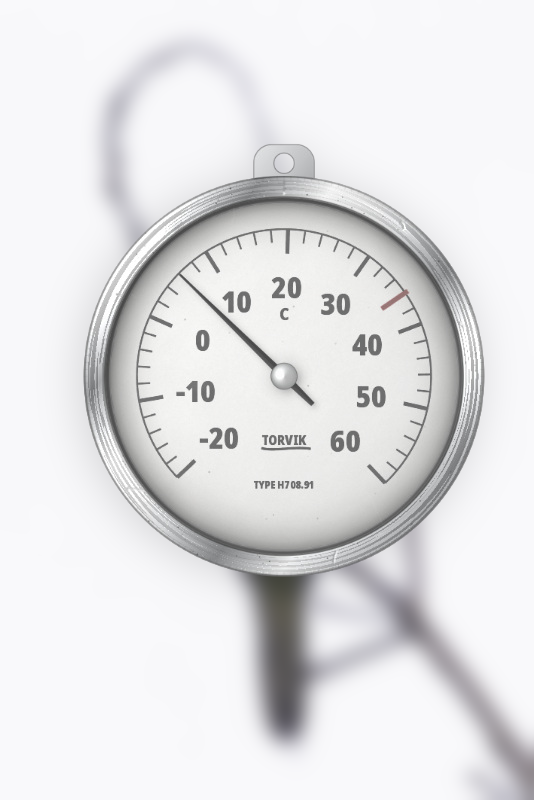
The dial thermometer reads 6 °C
